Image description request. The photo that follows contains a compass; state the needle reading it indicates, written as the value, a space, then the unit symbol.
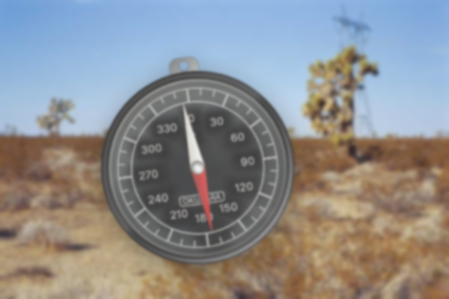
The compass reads 175 °
